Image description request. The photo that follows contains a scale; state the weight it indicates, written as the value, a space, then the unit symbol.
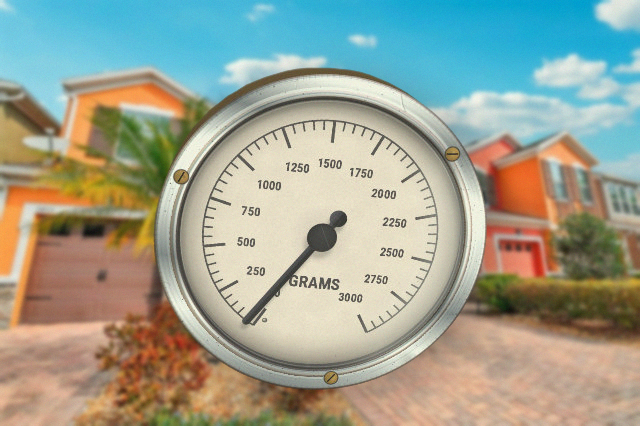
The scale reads 50 g
